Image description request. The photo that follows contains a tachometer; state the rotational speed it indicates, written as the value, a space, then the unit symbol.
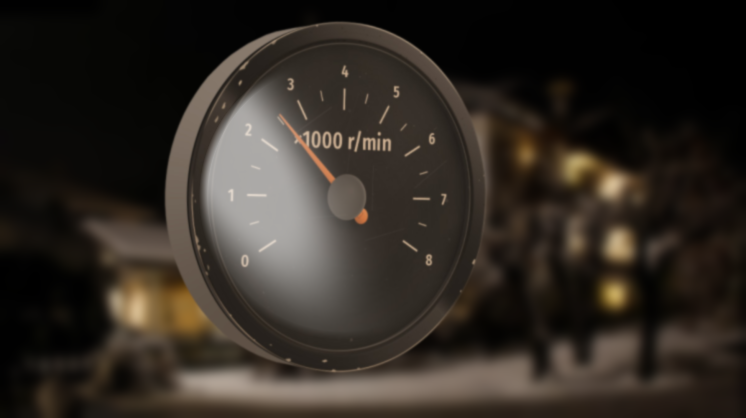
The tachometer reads 2500 rpm
